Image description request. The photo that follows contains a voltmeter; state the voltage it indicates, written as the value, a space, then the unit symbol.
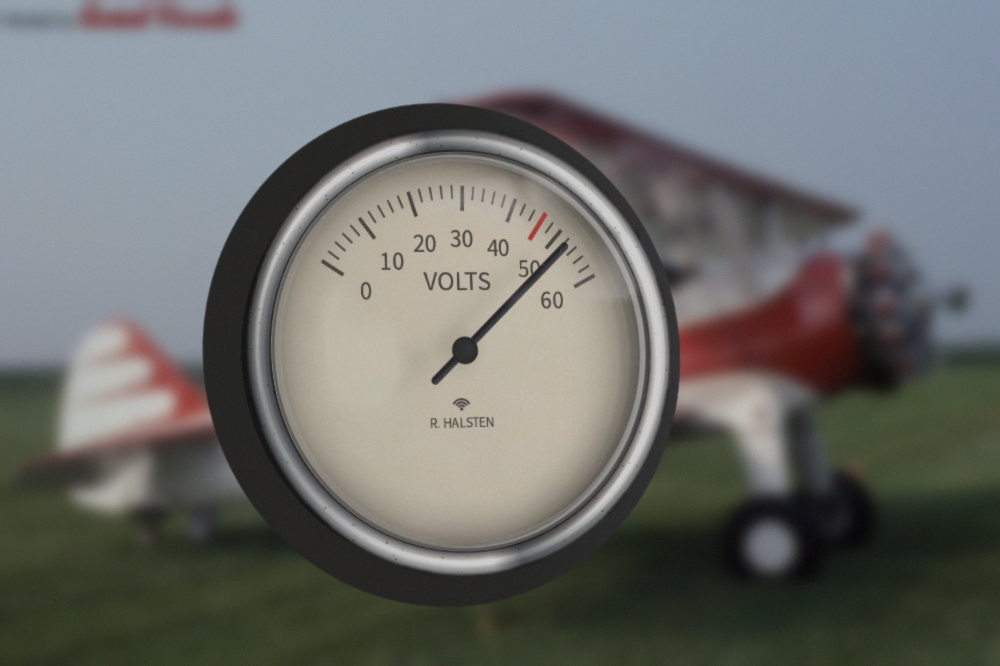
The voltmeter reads 52 V
